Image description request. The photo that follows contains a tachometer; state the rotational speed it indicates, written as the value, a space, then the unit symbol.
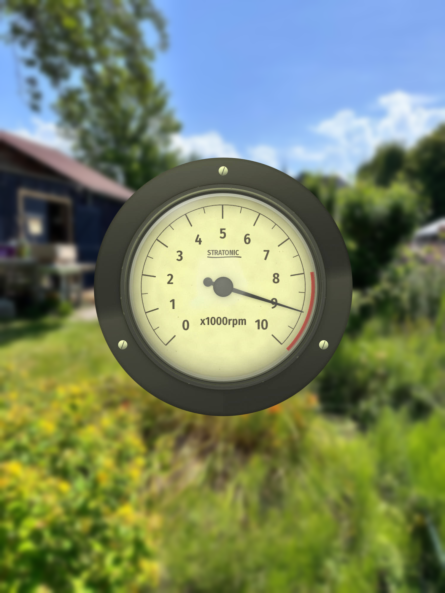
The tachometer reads 9000 rpm
